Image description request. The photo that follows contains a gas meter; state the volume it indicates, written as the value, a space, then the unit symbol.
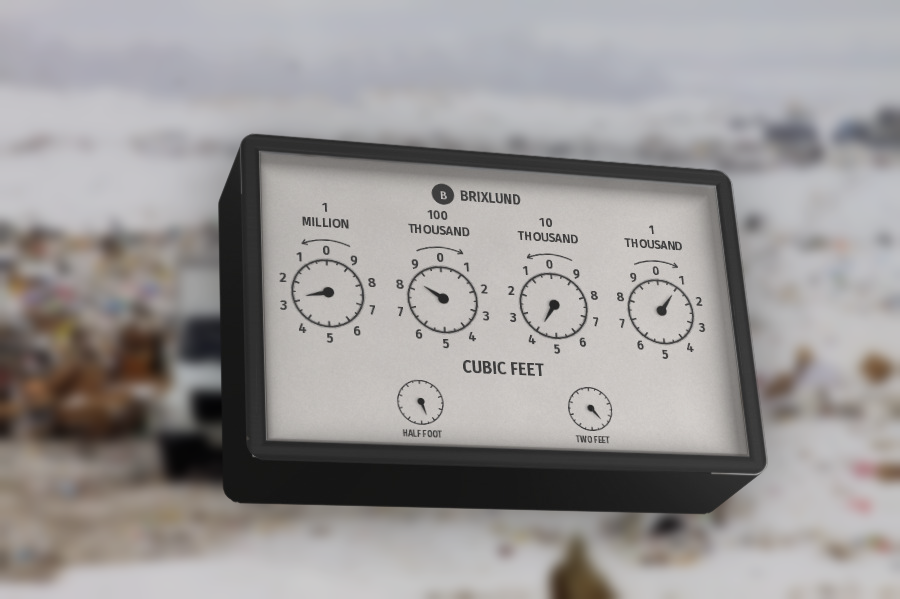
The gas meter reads 284100 ft³
